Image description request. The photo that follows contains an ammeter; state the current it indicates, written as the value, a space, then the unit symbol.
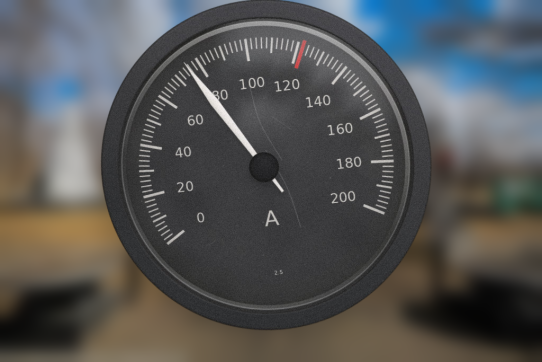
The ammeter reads 76 A
